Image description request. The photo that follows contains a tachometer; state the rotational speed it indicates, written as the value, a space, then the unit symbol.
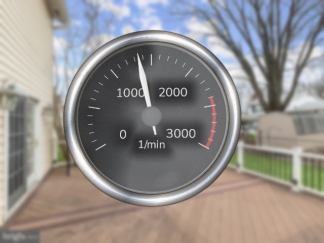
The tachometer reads 1350 rpm
